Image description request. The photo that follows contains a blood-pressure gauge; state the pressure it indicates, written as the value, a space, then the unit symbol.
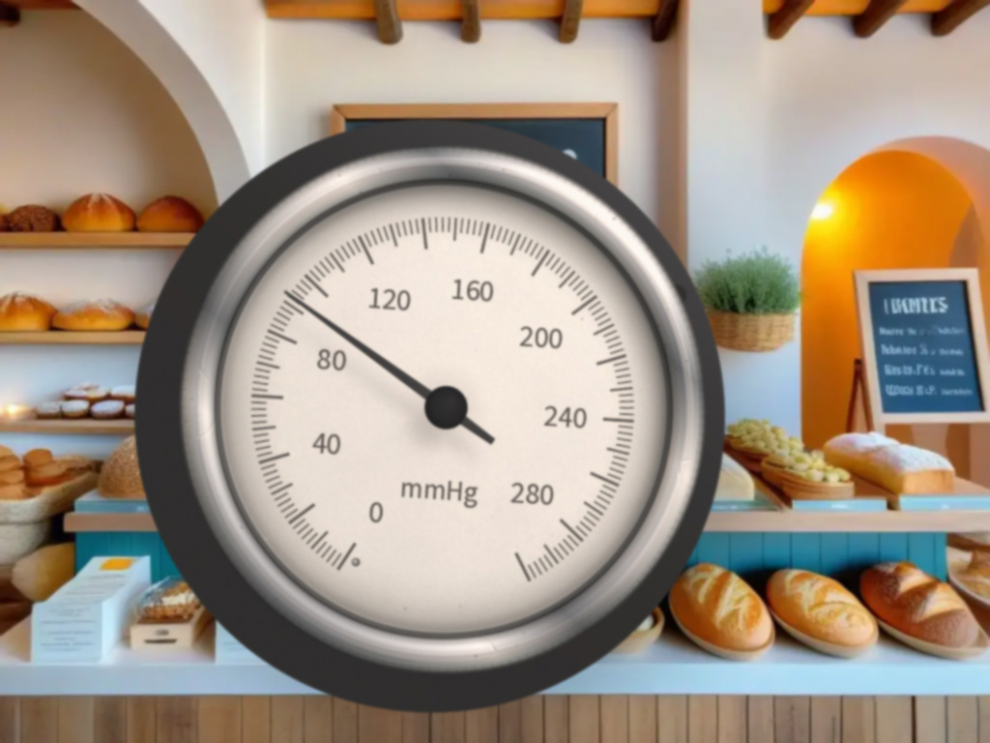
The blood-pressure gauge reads 92 mmHg
